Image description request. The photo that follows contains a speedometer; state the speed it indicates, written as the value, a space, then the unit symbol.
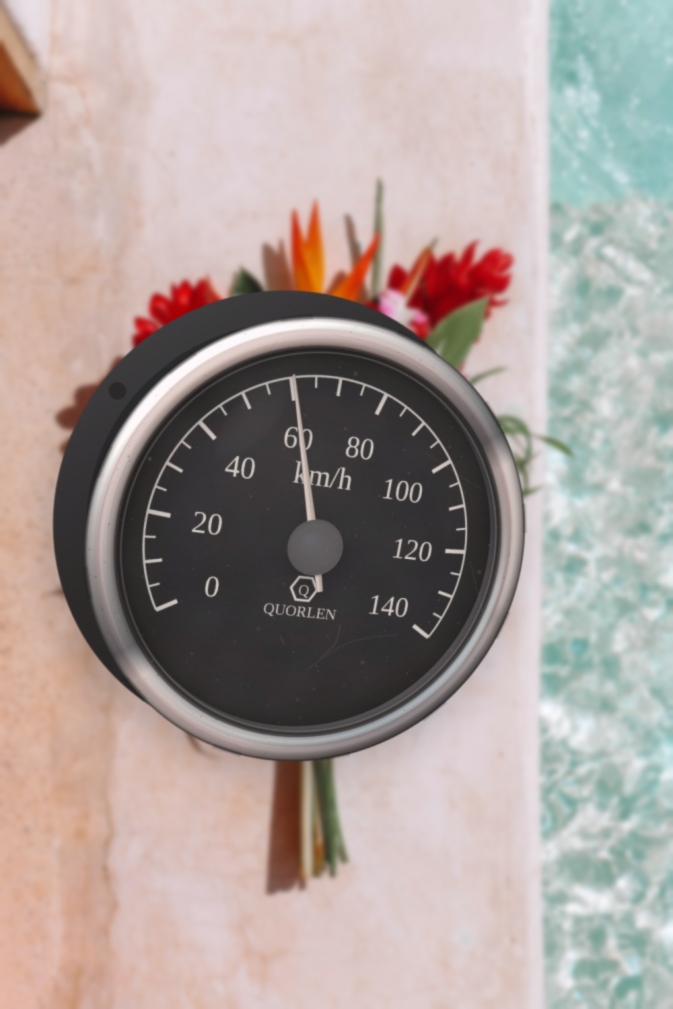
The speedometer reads 60 km/h
